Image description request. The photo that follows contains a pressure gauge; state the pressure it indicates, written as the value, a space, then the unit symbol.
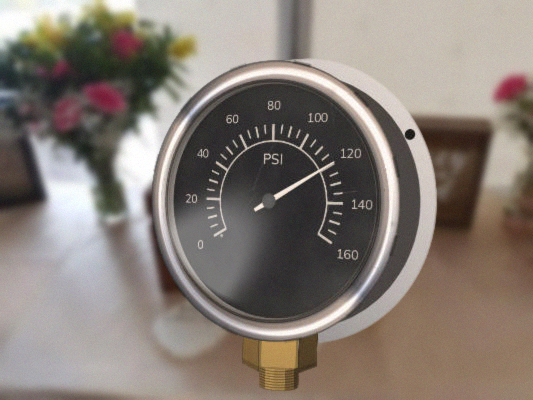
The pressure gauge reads 120 psi
